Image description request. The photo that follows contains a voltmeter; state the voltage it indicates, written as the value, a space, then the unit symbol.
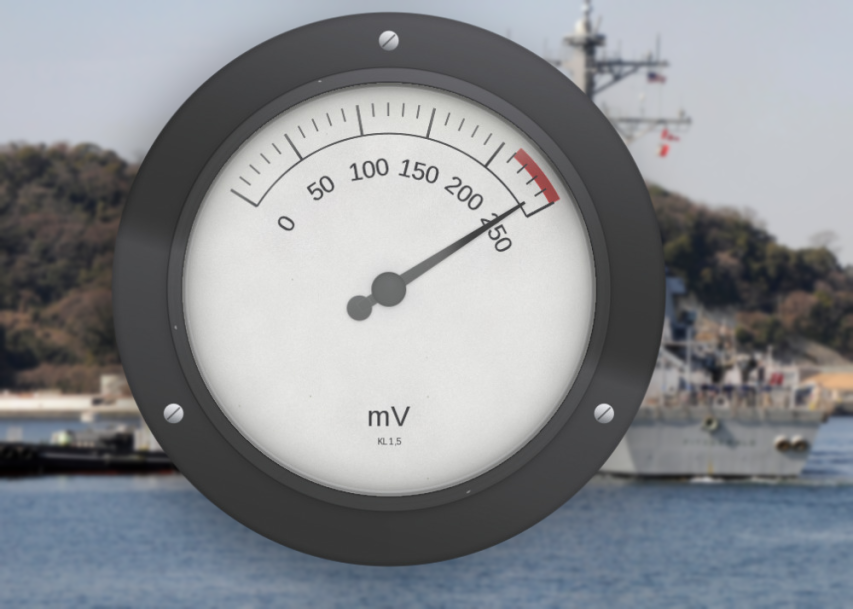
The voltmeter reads 240 mV
